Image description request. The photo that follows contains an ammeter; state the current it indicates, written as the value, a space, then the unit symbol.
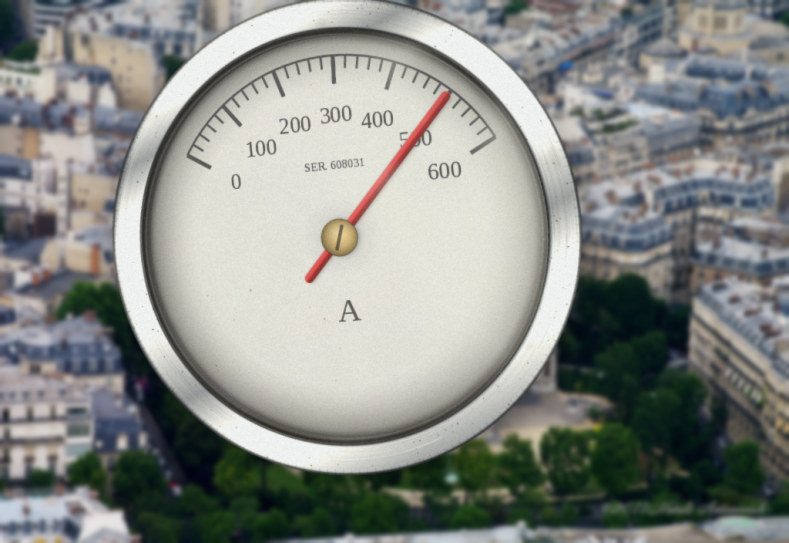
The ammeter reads 500 A
